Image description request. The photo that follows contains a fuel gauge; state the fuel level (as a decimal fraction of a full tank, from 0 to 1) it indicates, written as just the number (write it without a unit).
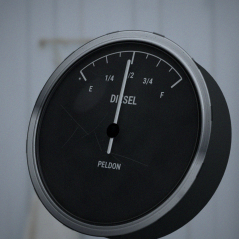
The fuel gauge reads 0.5
